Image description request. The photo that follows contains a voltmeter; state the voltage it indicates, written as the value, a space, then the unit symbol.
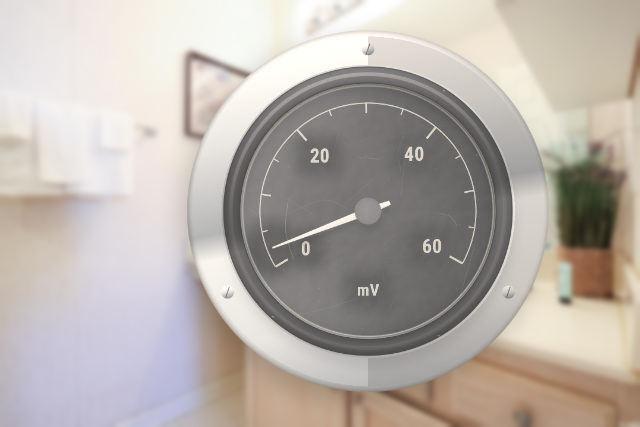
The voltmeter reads 2.5 mV
